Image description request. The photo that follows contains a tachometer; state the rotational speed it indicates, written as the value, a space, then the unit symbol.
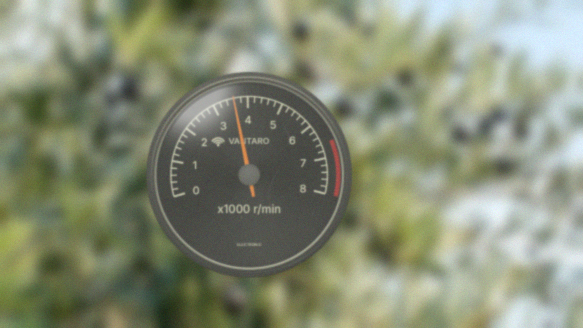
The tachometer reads 3600 rpm
